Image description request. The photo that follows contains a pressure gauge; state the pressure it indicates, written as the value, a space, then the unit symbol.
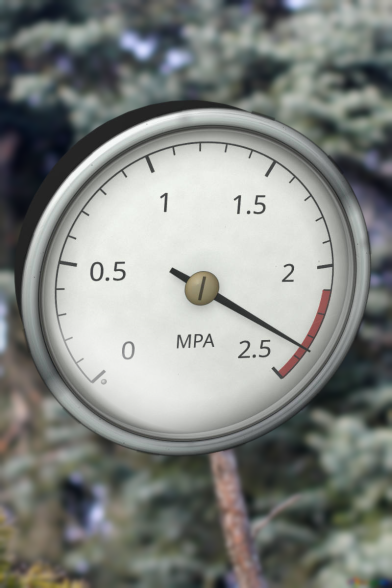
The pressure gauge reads 2.35 MPa
